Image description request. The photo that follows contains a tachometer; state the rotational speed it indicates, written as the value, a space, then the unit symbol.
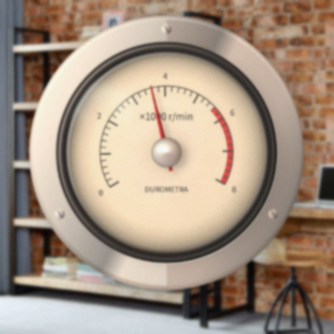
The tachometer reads 3600 rpm
